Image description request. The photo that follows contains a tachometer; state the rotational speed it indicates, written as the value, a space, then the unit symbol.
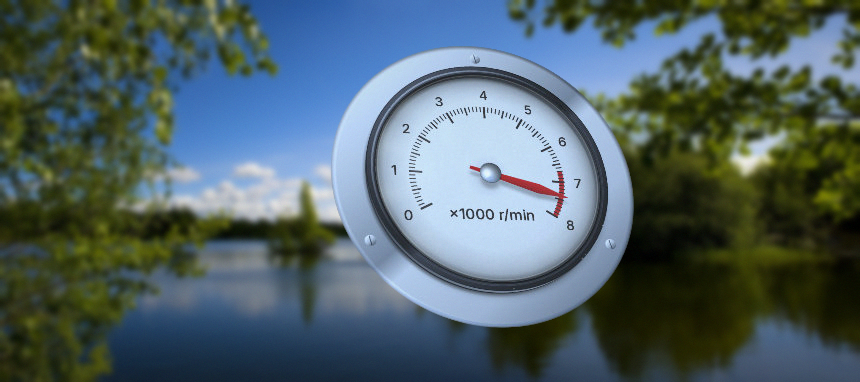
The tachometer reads 7500 rpm
